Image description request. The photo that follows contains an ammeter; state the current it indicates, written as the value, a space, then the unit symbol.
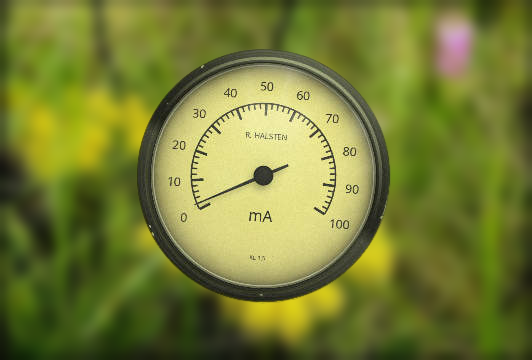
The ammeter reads 2 mA
